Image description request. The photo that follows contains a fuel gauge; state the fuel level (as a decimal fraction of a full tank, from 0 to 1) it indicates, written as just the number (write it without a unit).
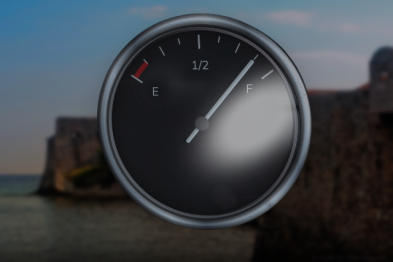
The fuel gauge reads 0.875
